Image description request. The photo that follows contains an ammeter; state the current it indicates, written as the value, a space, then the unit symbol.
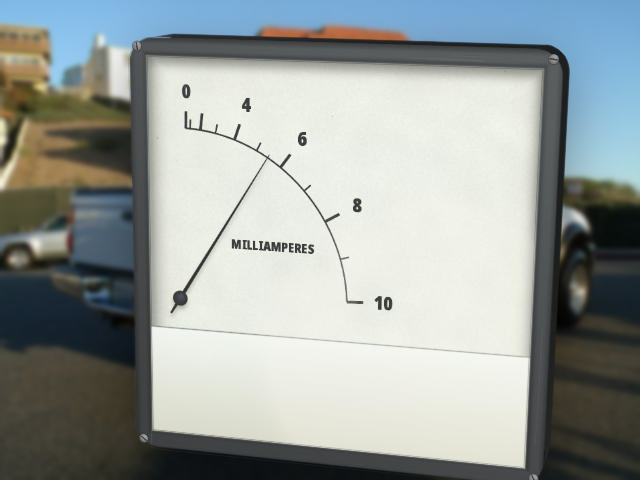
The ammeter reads 5.5 mA
